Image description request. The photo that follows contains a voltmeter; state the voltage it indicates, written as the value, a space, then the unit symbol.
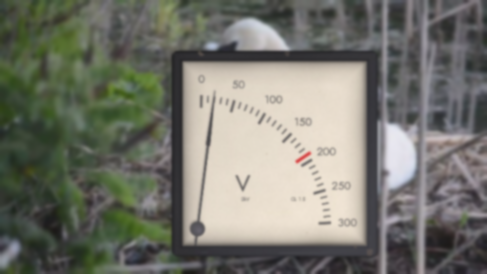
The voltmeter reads 20 V
